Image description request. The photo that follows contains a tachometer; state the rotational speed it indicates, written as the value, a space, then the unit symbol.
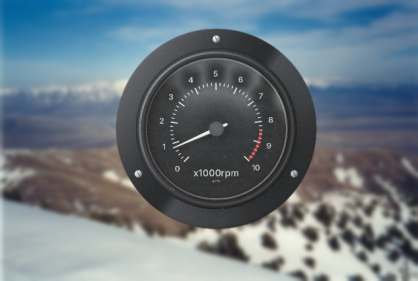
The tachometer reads 800 rpm
